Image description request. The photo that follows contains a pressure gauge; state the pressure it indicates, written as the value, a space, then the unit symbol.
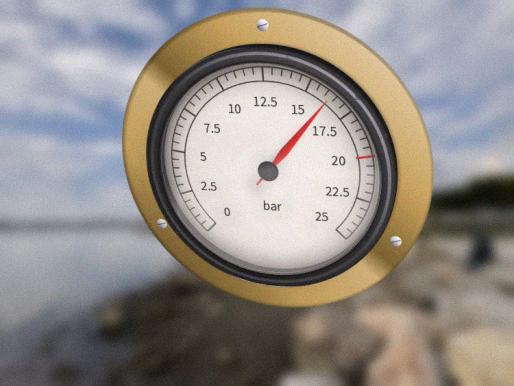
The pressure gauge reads 16.25 bar
